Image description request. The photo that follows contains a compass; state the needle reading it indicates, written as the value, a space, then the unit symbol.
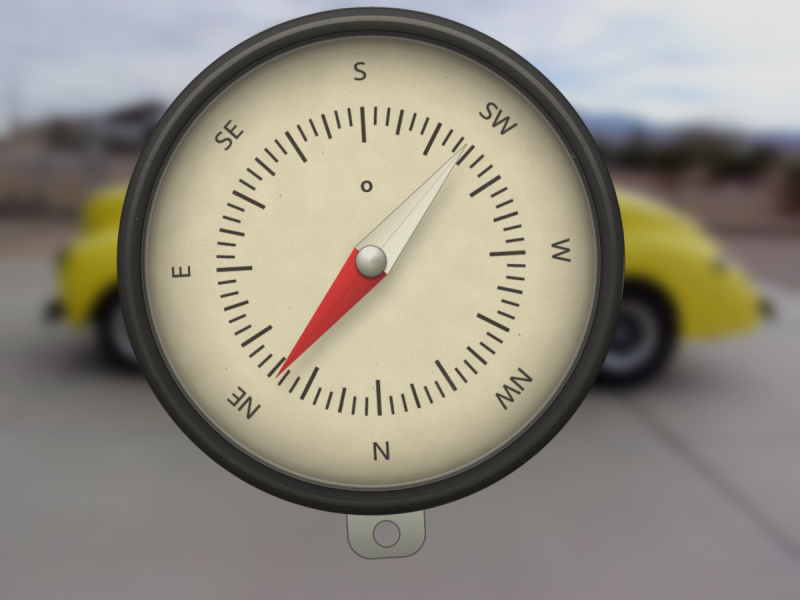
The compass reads 42.5 °
